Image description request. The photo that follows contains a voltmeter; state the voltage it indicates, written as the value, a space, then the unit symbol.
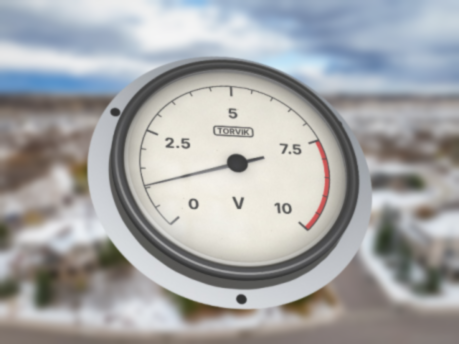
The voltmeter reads 1 V
